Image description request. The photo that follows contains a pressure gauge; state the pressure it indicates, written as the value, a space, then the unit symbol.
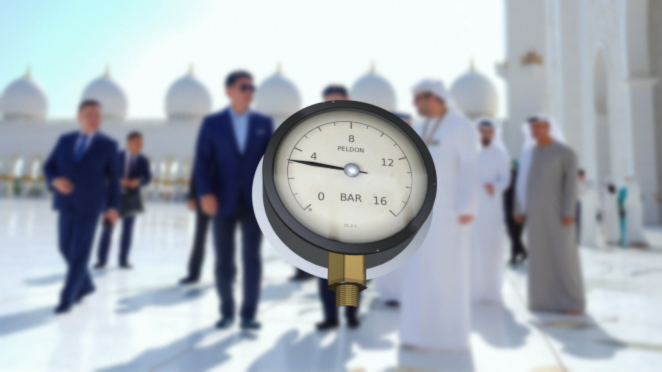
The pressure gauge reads 3 bar
